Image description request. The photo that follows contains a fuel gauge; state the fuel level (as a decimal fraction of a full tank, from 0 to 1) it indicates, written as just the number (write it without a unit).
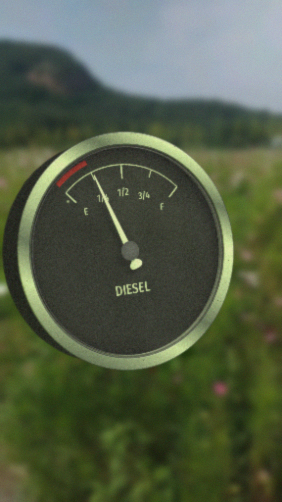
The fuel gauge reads 0.25
